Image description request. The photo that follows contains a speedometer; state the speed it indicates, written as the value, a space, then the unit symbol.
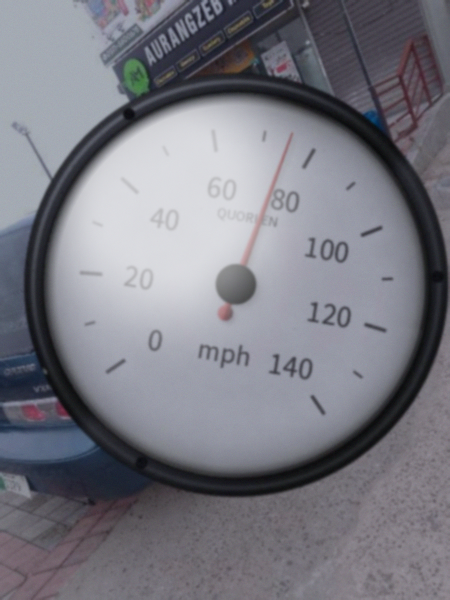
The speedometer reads 75 mph
